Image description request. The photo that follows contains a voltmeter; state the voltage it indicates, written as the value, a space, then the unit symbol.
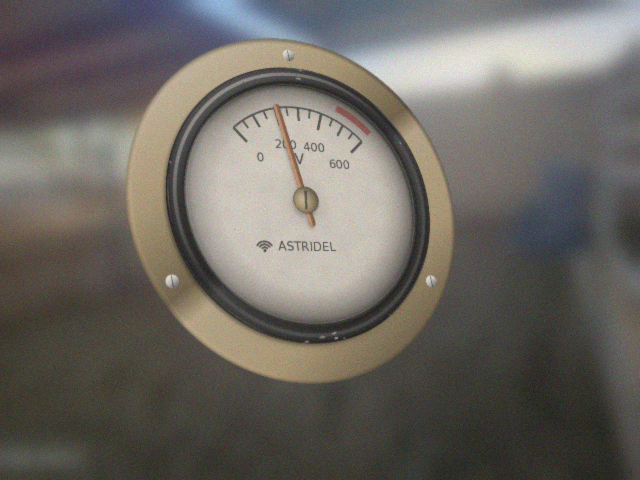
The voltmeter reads 200 V
